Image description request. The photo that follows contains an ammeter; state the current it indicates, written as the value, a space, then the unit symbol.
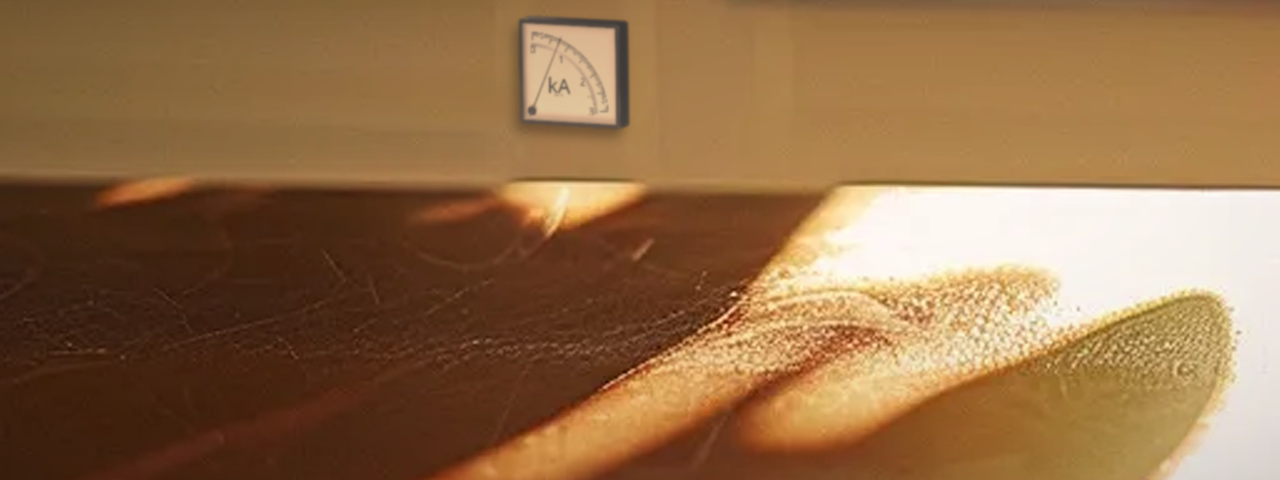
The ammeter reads 0.75 kA
